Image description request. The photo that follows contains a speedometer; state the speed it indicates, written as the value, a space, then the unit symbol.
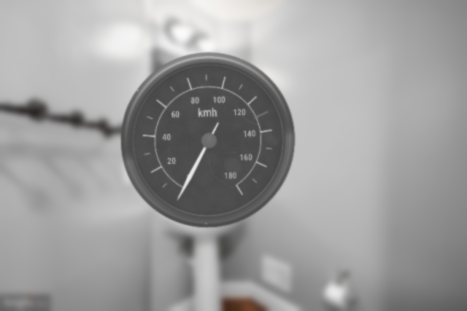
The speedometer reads 0 km/h
